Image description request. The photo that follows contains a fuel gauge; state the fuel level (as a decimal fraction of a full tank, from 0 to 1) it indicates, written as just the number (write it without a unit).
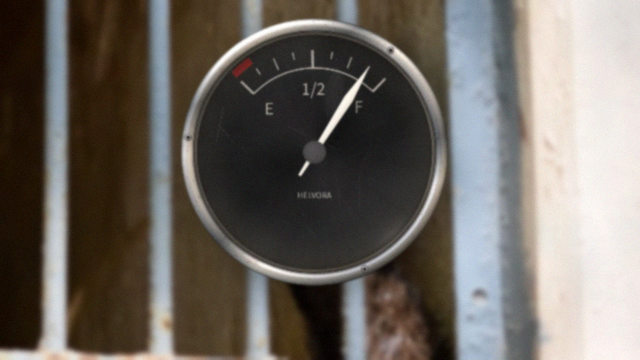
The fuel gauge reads 0.875
